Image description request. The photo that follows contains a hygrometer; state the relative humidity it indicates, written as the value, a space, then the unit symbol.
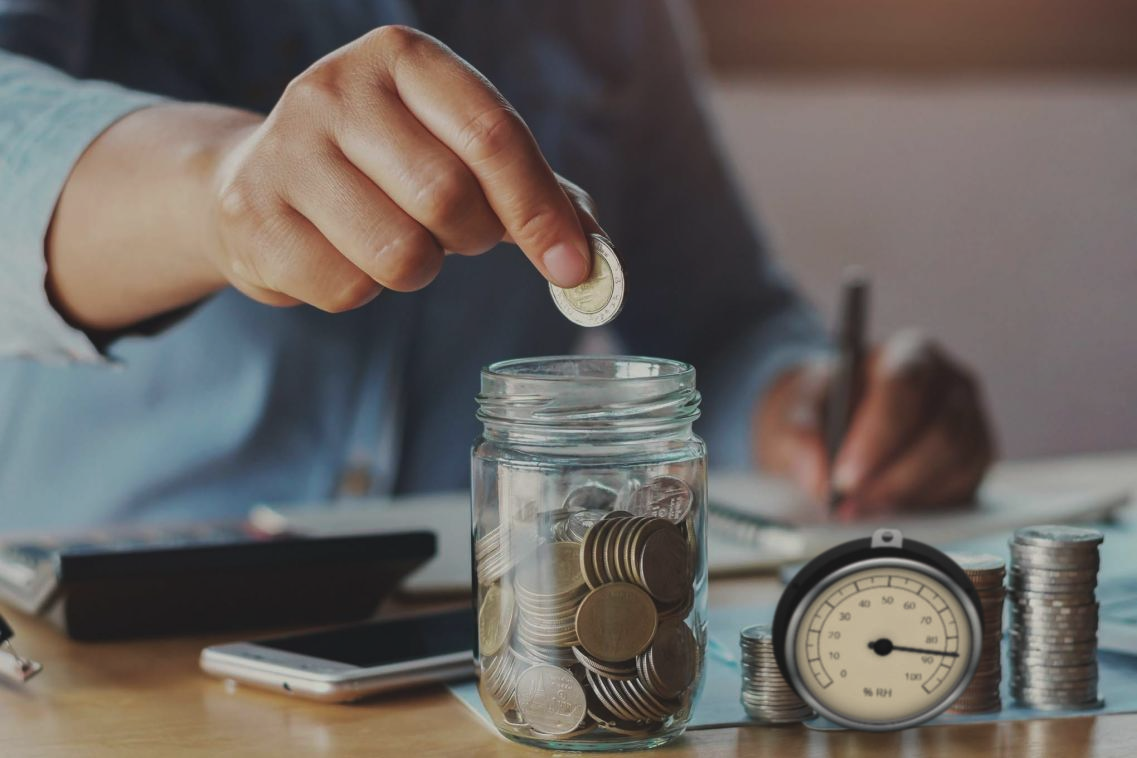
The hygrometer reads 85 %
